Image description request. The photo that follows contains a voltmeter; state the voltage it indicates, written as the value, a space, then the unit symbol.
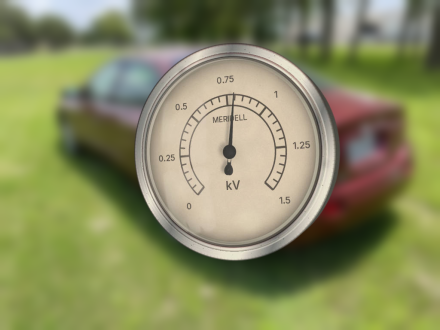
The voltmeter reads 0.8 kV
